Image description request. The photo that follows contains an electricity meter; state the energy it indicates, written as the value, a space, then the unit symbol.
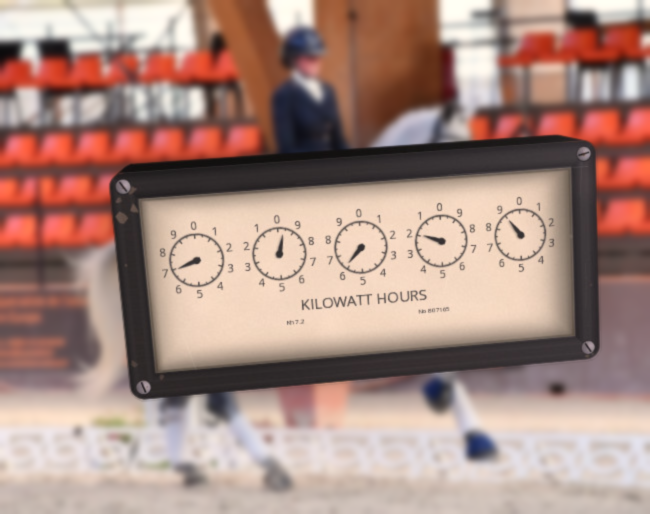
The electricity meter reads 69619 kWh
